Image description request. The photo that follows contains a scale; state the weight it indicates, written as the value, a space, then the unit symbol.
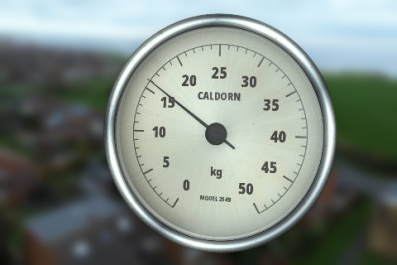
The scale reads 16 kg
